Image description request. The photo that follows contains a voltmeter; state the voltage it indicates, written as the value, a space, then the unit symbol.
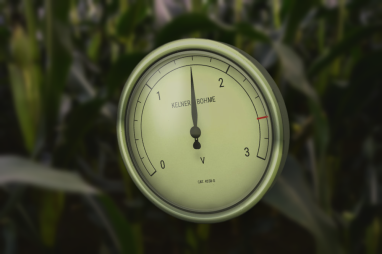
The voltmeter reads 1.6 V
